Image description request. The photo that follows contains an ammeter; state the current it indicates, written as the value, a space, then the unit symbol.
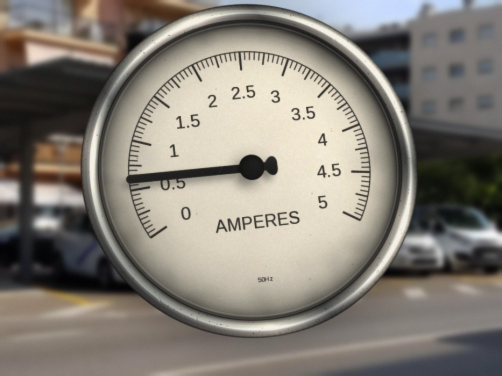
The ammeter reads 0.6 A
